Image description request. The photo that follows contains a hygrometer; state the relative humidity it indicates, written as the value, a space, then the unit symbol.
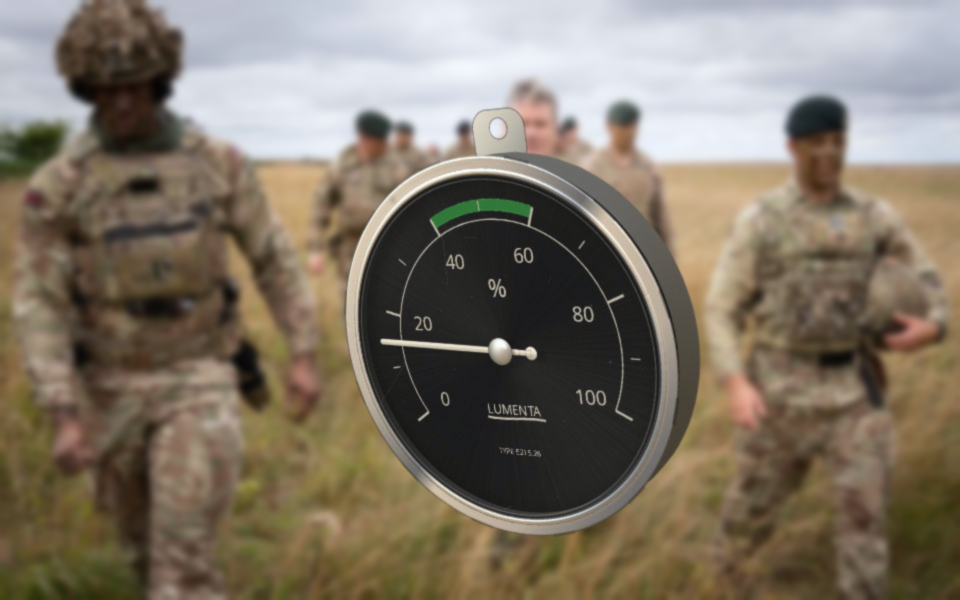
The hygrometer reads 15 %
